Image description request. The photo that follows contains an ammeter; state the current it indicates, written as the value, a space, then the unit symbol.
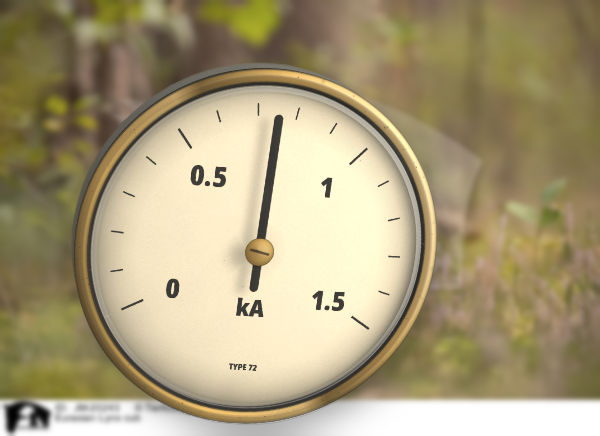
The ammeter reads 0.75 kA
